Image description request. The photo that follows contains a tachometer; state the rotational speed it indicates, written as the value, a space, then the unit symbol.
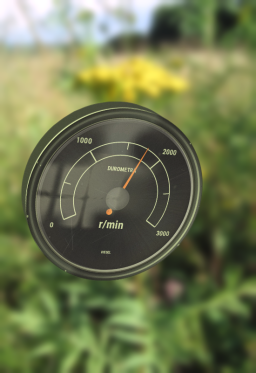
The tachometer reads 1750 rpm
